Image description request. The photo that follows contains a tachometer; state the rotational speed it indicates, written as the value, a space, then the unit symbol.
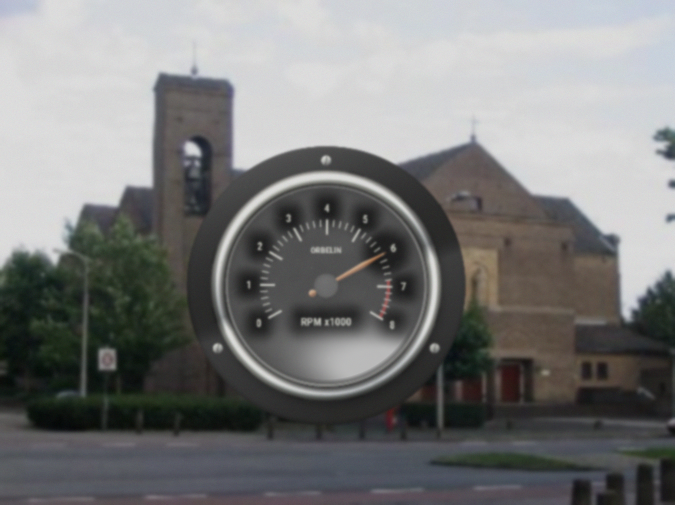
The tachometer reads 6000 rpm
